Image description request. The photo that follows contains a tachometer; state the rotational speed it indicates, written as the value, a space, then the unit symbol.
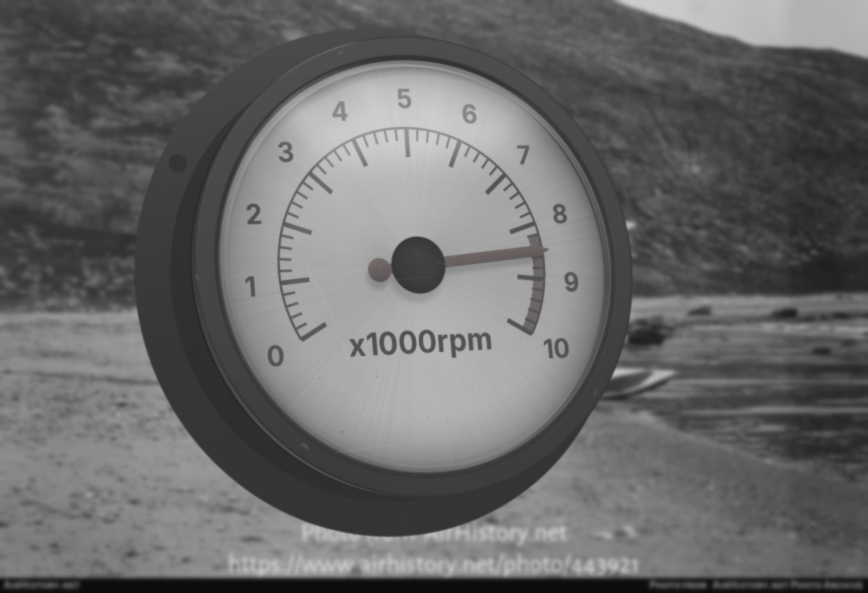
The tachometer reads 8500 rpm
